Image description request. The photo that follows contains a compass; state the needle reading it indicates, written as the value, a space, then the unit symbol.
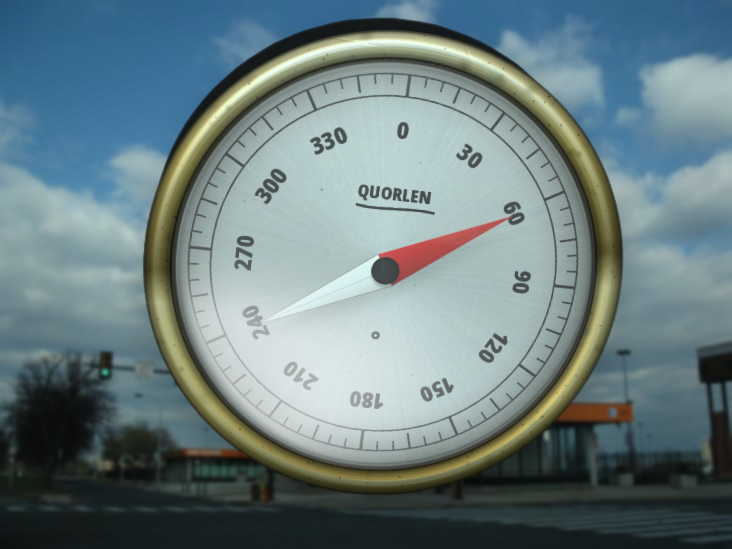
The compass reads 60 °
